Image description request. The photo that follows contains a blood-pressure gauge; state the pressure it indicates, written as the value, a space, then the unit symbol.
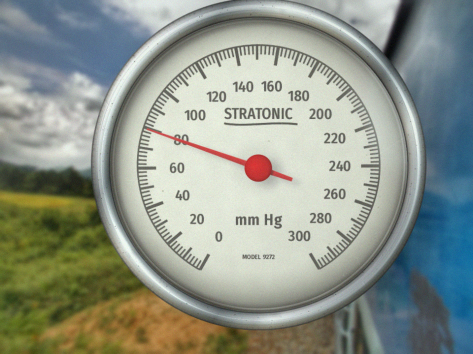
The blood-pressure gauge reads 80 mmHg
